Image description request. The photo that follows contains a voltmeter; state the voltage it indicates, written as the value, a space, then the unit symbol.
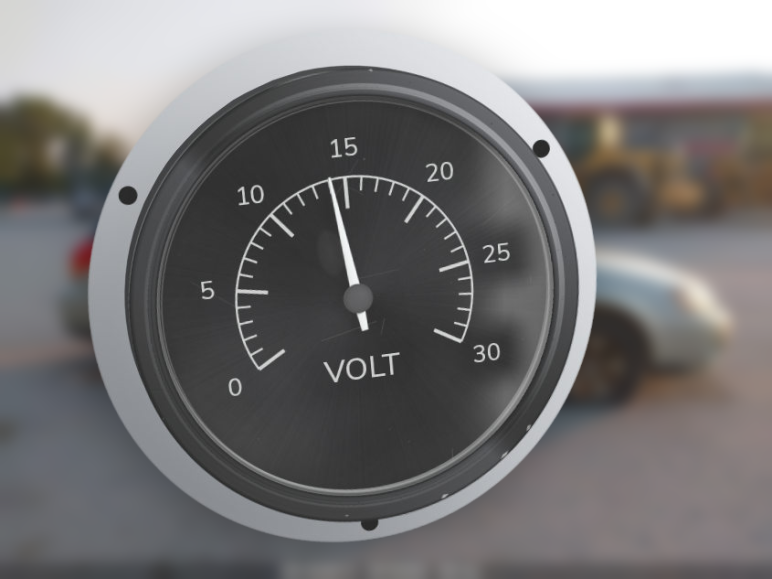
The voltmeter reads 14 V
